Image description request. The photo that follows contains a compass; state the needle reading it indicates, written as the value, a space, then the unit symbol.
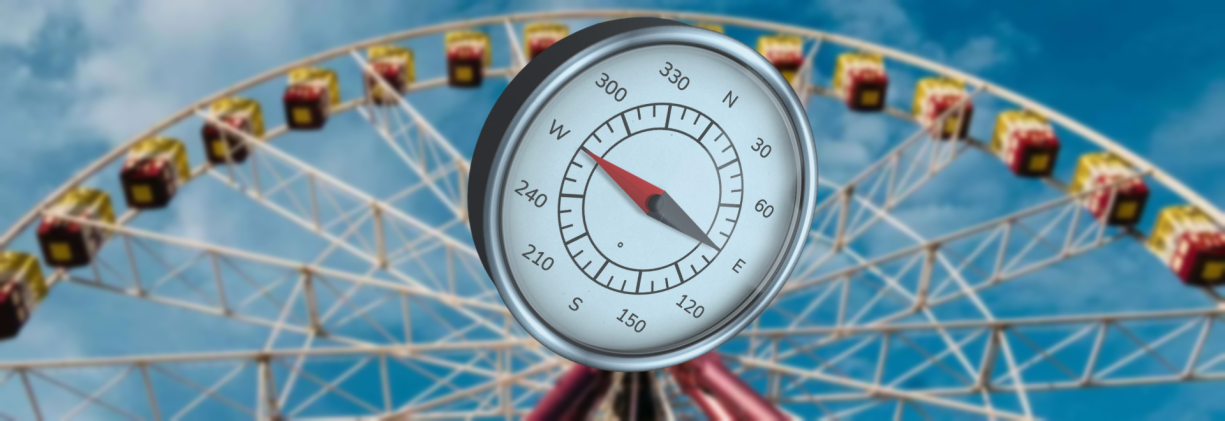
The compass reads 270 °
